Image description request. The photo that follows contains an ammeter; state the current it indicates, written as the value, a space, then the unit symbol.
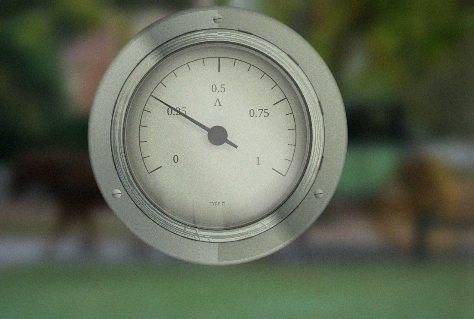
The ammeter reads 0.25 A
